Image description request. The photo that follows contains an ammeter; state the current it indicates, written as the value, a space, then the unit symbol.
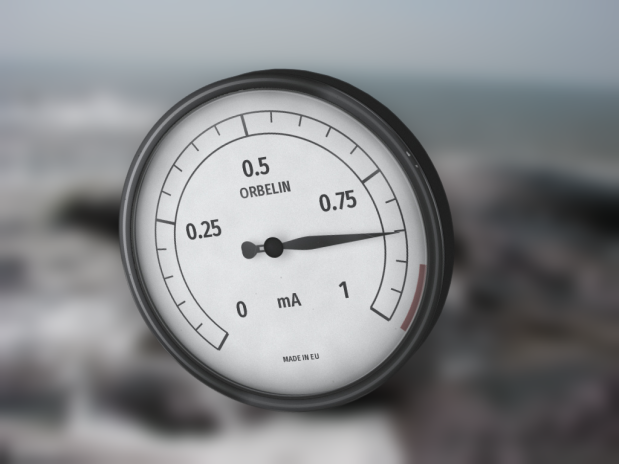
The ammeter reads 0.85 mA
